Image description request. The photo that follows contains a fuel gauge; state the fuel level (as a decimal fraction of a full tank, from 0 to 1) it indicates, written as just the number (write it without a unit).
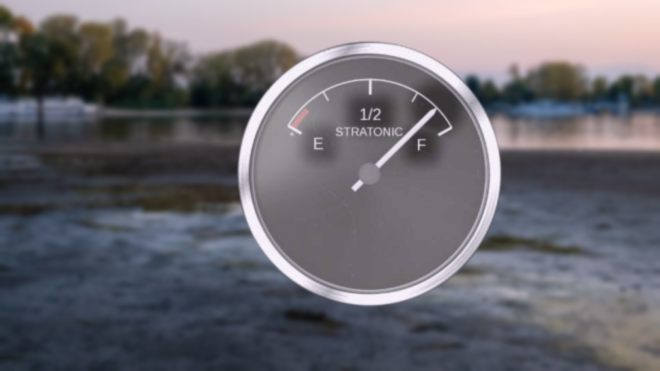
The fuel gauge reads 0.875
